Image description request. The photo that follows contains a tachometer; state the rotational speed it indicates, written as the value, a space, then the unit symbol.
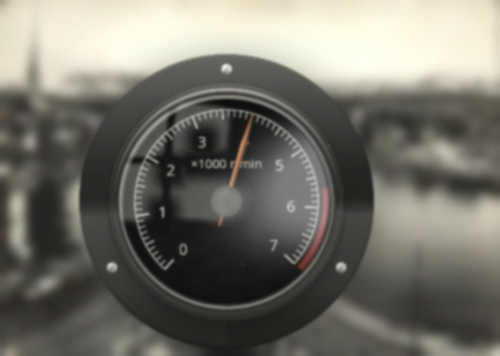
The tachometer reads 4000 rpm
